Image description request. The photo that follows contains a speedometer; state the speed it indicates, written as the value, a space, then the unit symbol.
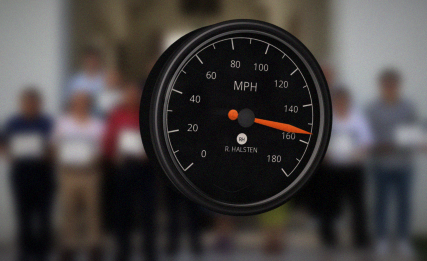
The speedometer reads 155 mph
